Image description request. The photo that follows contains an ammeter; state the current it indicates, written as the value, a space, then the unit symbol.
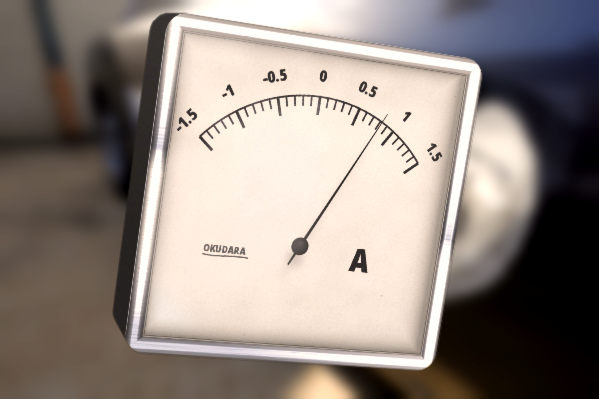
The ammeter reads 0.8 A
